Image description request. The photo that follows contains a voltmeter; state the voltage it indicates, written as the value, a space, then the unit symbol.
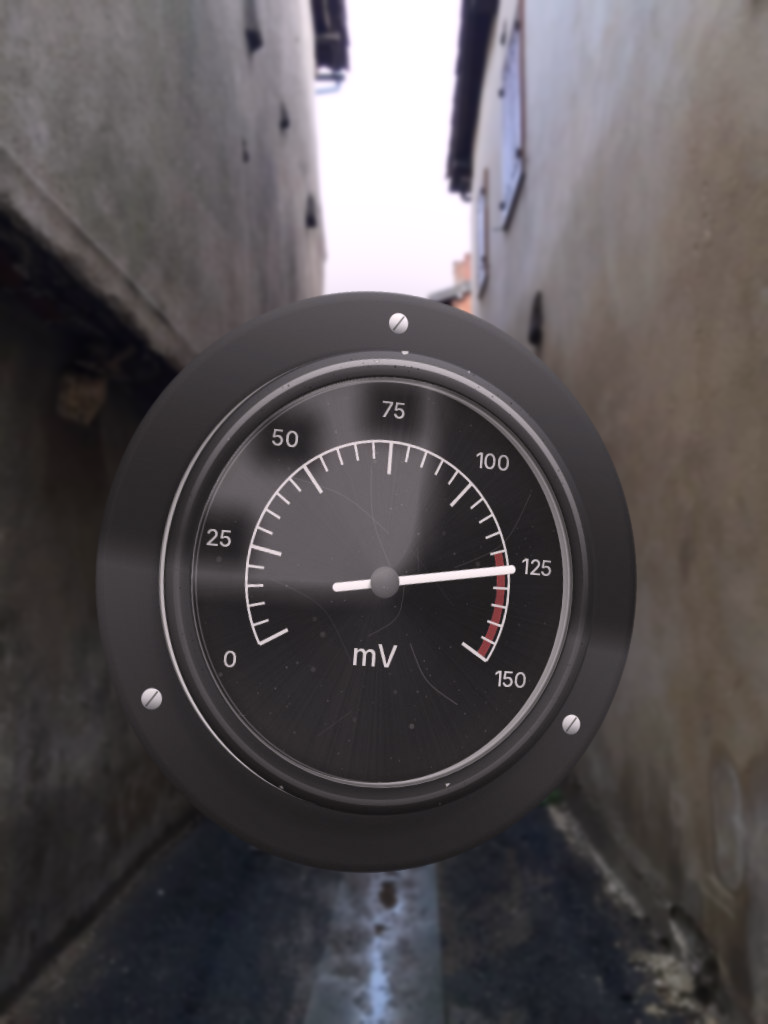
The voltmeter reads 125 mV
